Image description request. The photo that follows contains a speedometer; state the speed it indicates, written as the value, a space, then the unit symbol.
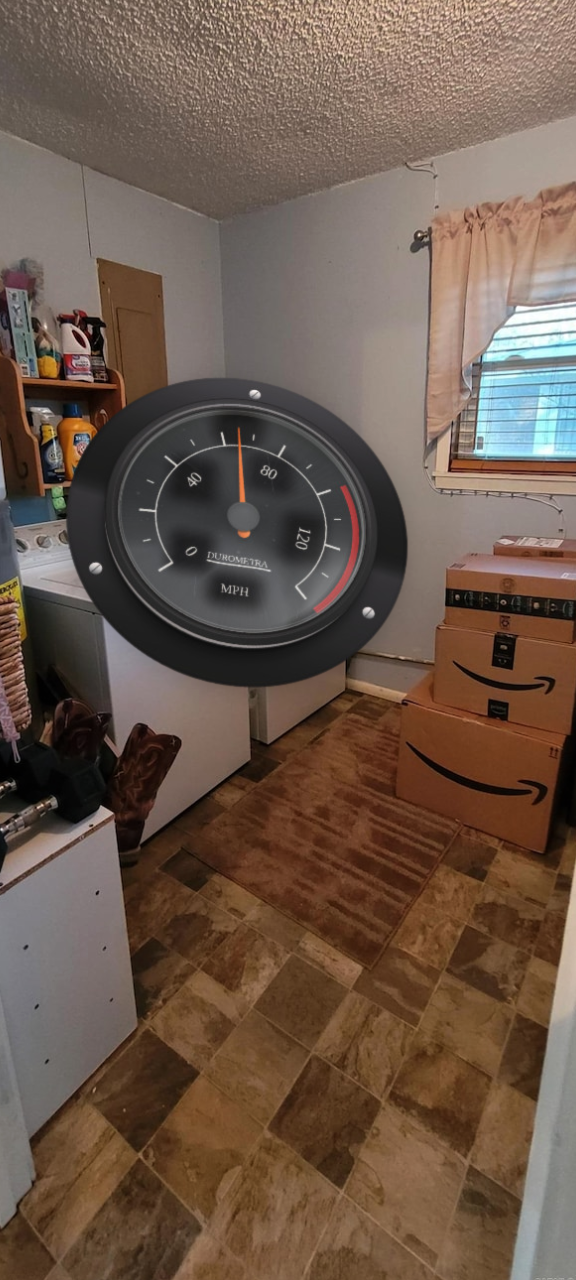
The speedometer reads 65 mph
